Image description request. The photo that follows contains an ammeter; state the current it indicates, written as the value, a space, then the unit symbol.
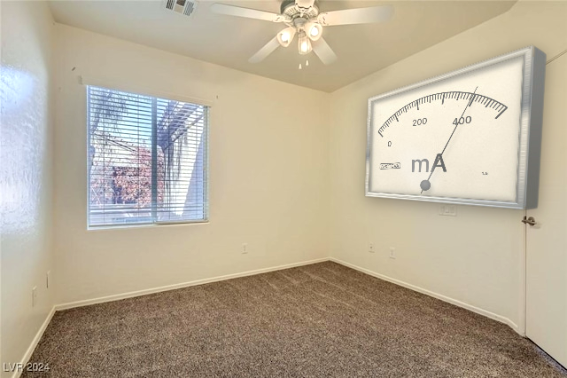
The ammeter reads 400 mA
